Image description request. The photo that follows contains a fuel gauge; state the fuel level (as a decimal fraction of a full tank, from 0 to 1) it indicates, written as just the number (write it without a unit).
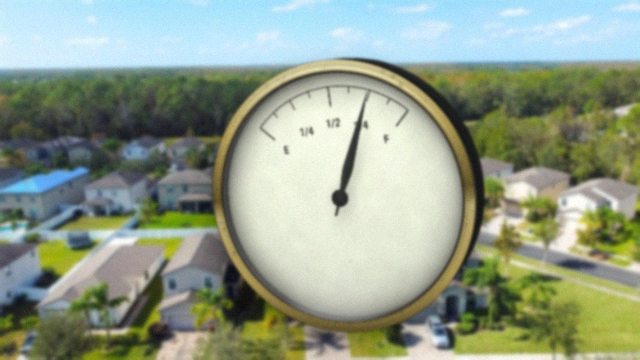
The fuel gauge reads 0.75
